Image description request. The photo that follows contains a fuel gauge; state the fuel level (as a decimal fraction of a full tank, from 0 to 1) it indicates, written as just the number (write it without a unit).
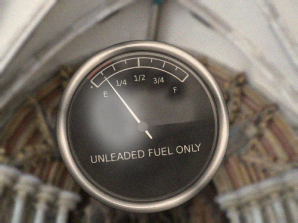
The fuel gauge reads 0.125
